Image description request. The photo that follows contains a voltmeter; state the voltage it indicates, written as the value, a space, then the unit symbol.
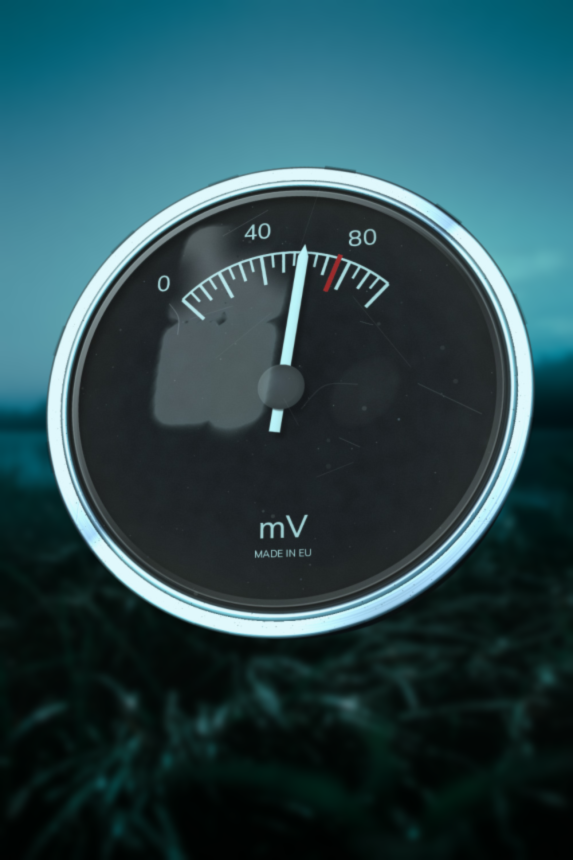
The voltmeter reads 60 mV
